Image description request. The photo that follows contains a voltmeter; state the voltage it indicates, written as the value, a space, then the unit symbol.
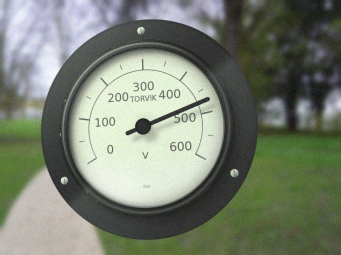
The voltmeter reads 475 V
